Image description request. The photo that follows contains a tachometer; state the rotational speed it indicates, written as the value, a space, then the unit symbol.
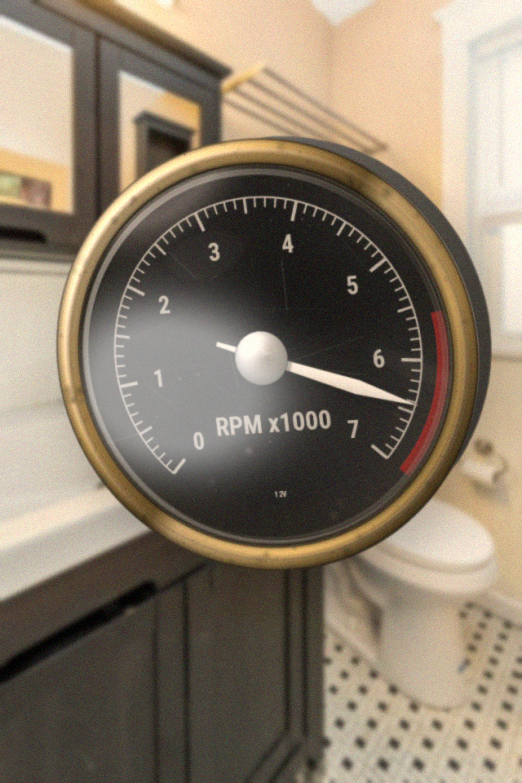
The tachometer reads 6400 rpm
